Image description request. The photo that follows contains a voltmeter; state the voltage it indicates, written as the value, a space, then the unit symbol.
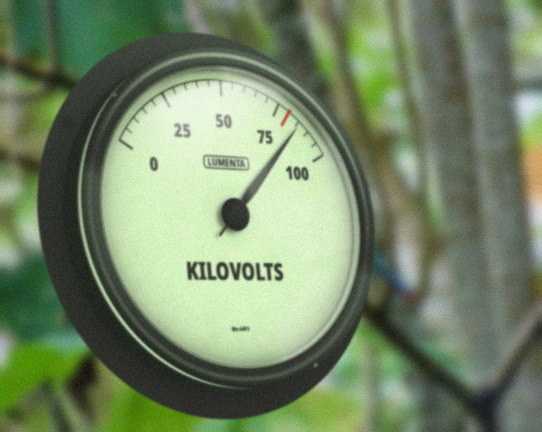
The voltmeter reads 85 kV
